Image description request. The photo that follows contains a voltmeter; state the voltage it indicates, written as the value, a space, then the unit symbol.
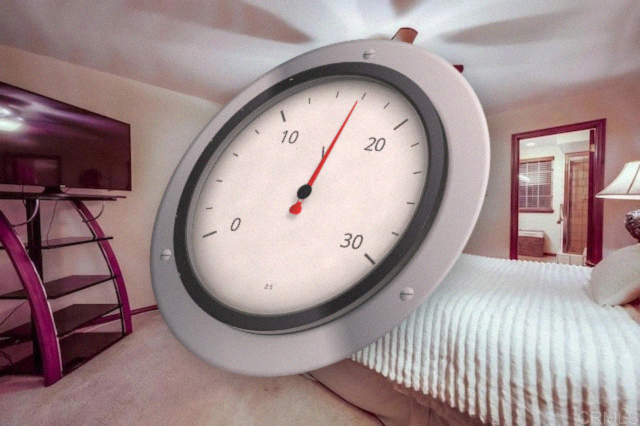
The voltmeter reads 16 V
